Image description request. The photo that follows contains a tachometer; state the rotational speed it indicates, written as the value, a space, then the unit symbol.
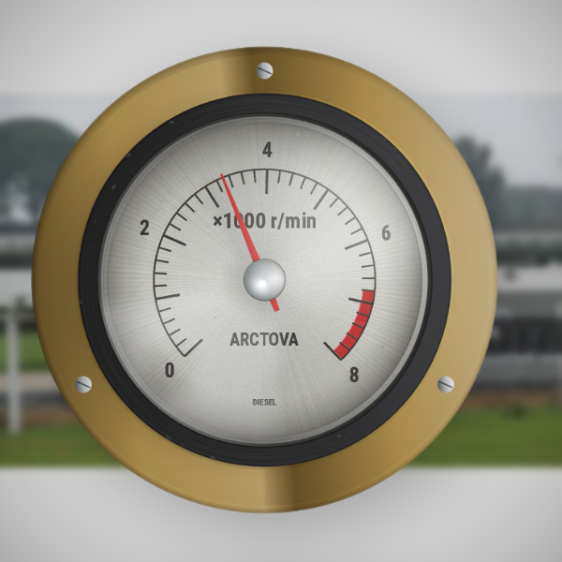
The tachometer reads 3300 rpm
